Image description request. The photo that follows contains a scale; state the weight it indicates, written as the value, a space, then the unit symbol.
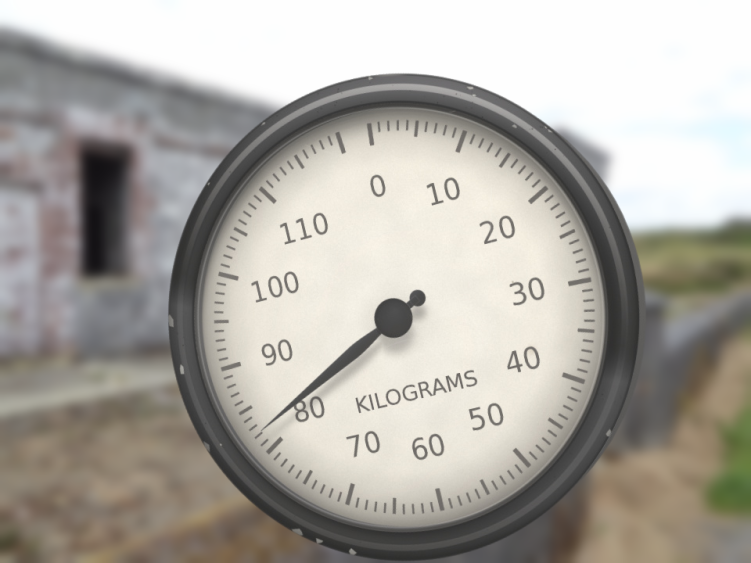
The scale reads 82 kg
